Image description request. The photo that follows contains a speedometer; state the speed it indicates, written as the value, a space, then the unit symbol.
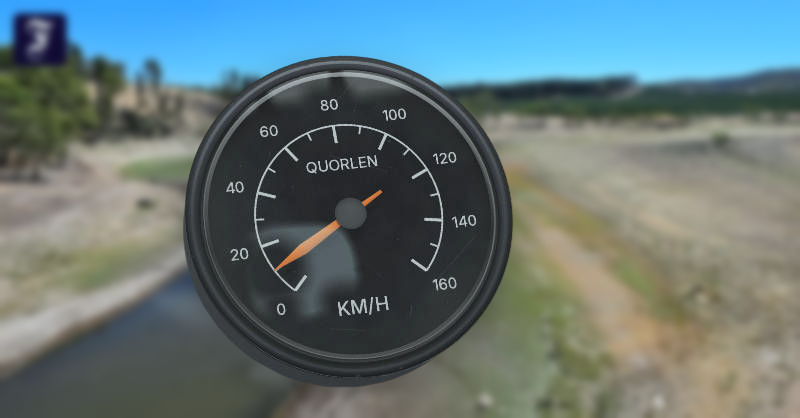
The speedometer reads 10 km/h
